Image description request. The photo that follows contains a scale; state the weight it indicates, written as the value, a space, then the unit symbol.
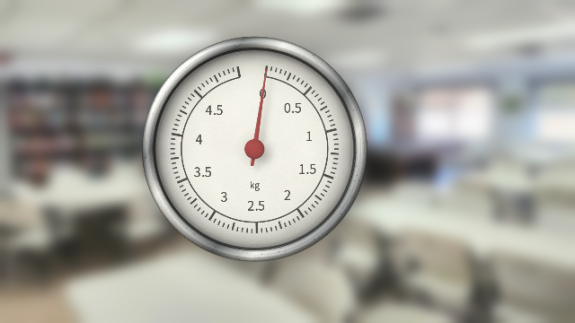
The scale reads 0 kg
